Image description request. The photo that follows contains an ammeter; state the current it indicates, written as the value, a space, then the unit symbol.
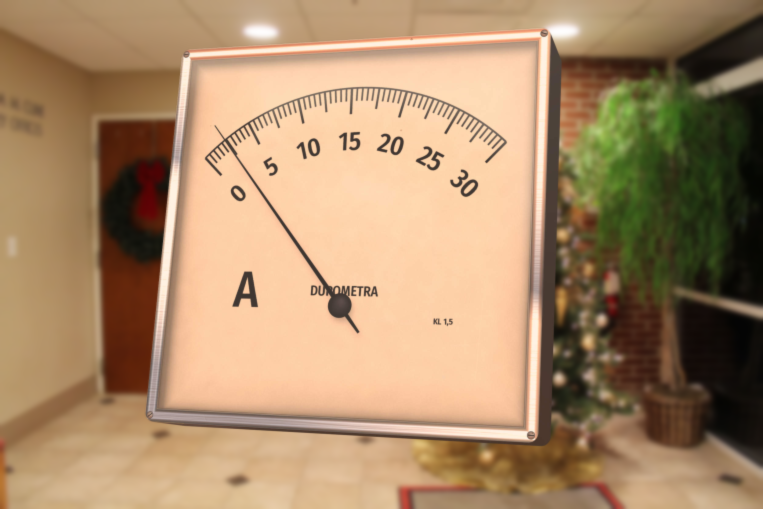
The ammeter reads 2.5 A
